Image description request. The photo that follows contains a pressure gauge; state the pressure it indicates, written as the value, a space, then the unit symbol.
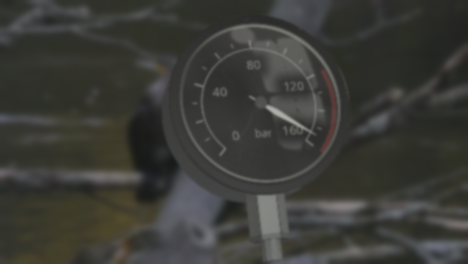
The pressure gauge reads 155 bar
